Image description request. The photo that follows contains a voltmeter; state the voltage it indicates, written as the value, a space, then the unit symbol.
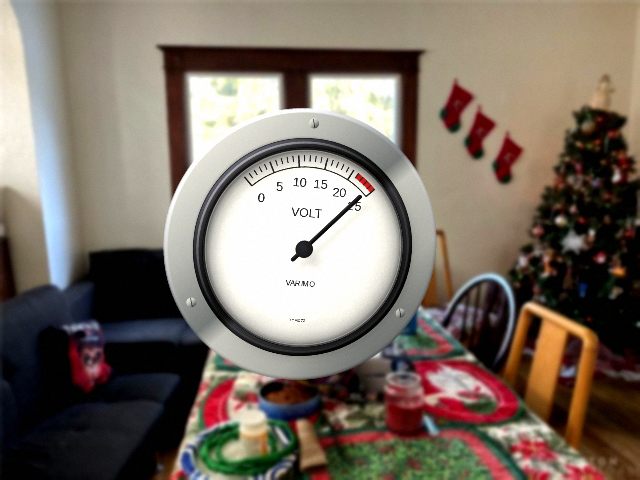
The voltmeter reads 24 V
